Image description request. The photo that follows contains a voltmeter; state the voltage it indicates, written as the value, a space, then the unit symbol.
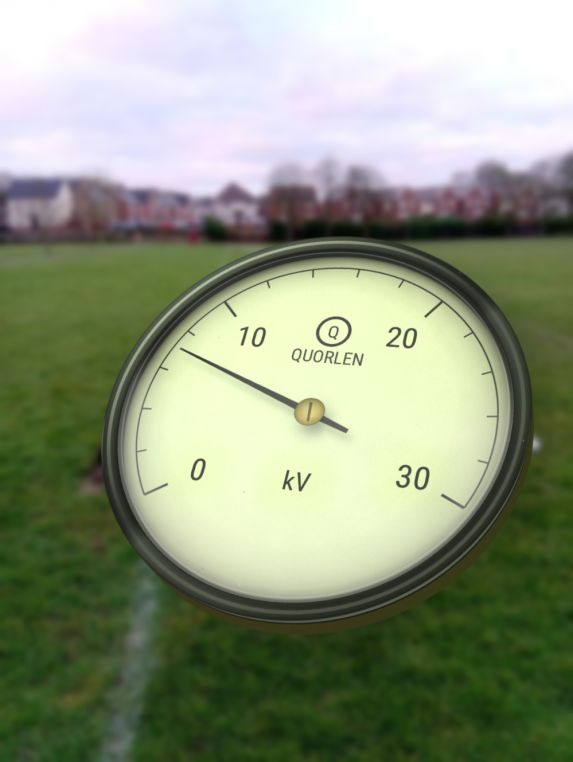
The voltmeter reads 7 kV
